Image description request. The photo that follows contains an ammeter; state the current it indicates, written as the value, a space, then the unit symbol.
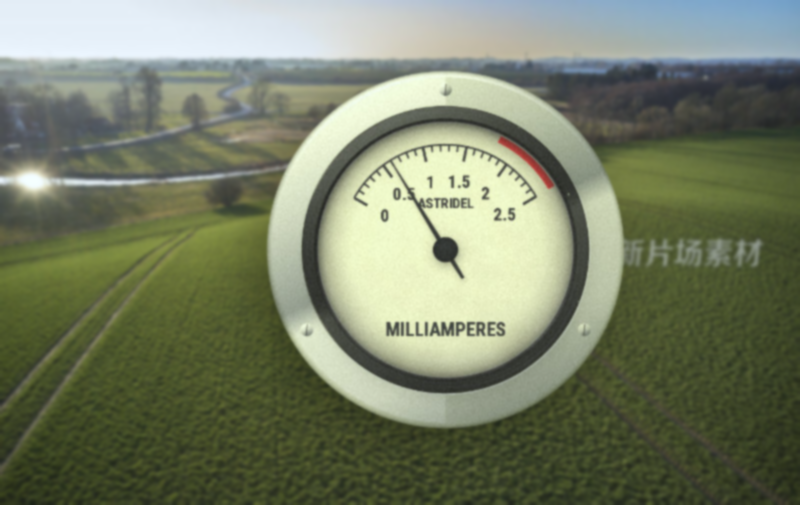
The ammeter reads 0.6 mA
